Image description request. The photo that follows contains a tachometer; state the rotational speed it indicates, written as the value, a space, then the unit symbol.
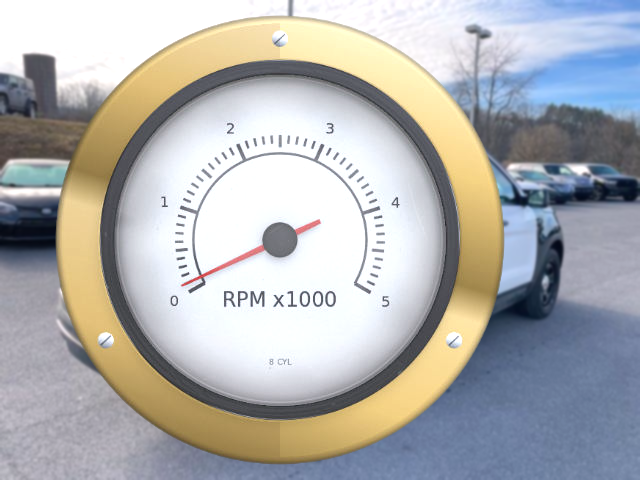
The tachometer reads 100 rpm
